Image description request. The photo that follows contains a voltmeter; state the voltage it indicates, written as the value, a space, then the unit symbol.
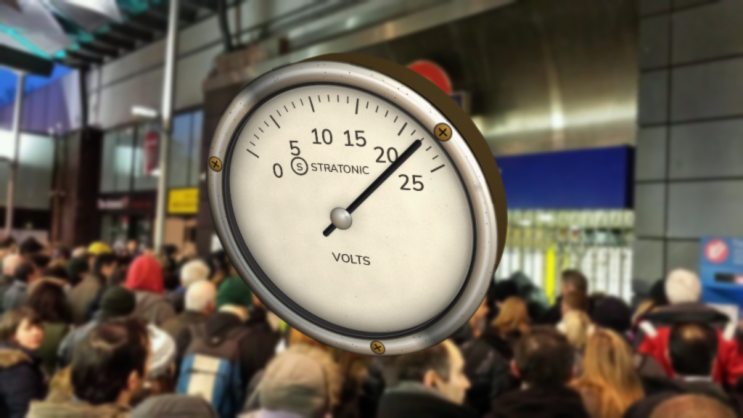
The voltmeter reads 22 V
